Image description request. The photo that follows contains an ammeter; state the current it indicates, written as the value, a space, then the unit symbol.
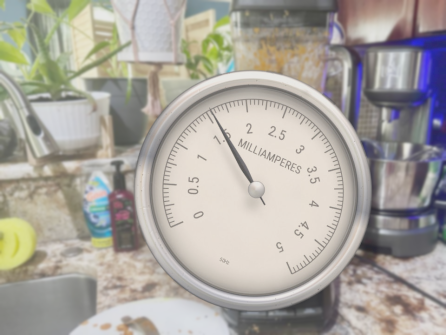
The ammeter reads 1.55 mA
